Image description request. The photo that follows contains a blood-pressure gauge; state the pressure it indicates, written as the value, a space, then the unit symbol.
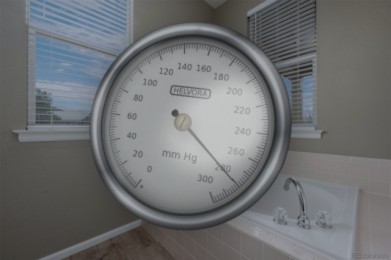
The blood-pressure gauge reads 280 mmHg
